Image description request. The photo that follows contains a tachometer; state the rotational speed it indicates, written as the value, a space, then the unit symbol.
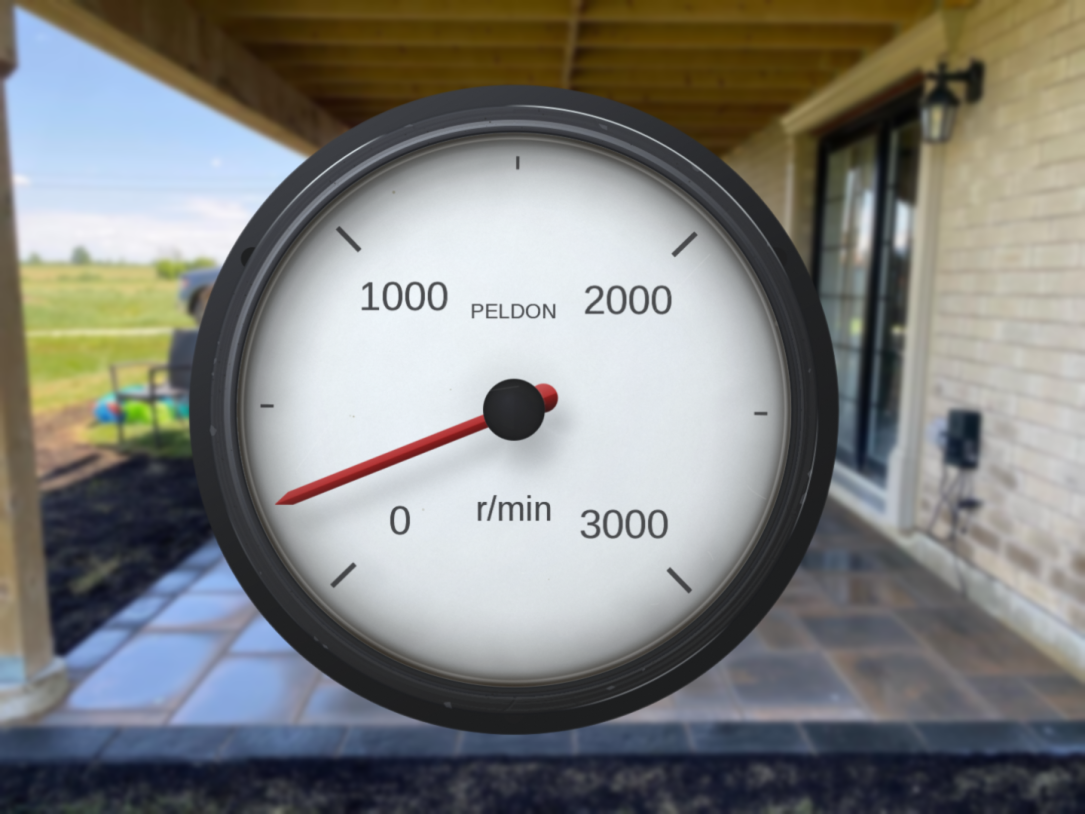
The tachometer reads 250 rpm
